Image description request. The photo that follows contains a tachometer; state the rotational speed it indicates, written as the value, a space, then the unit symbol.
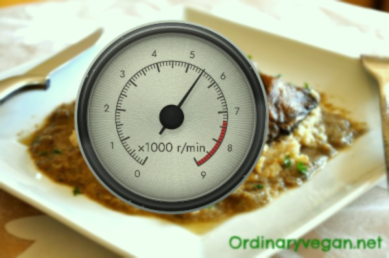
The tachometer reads 5500 rpm
